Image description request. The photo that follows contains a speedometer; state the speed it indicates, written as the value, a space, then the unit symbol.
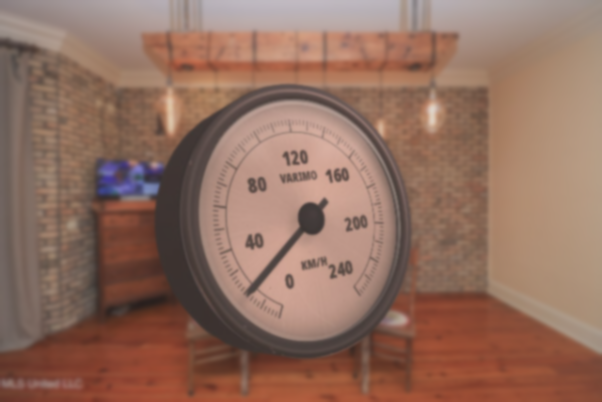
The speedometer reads 20 km/h
